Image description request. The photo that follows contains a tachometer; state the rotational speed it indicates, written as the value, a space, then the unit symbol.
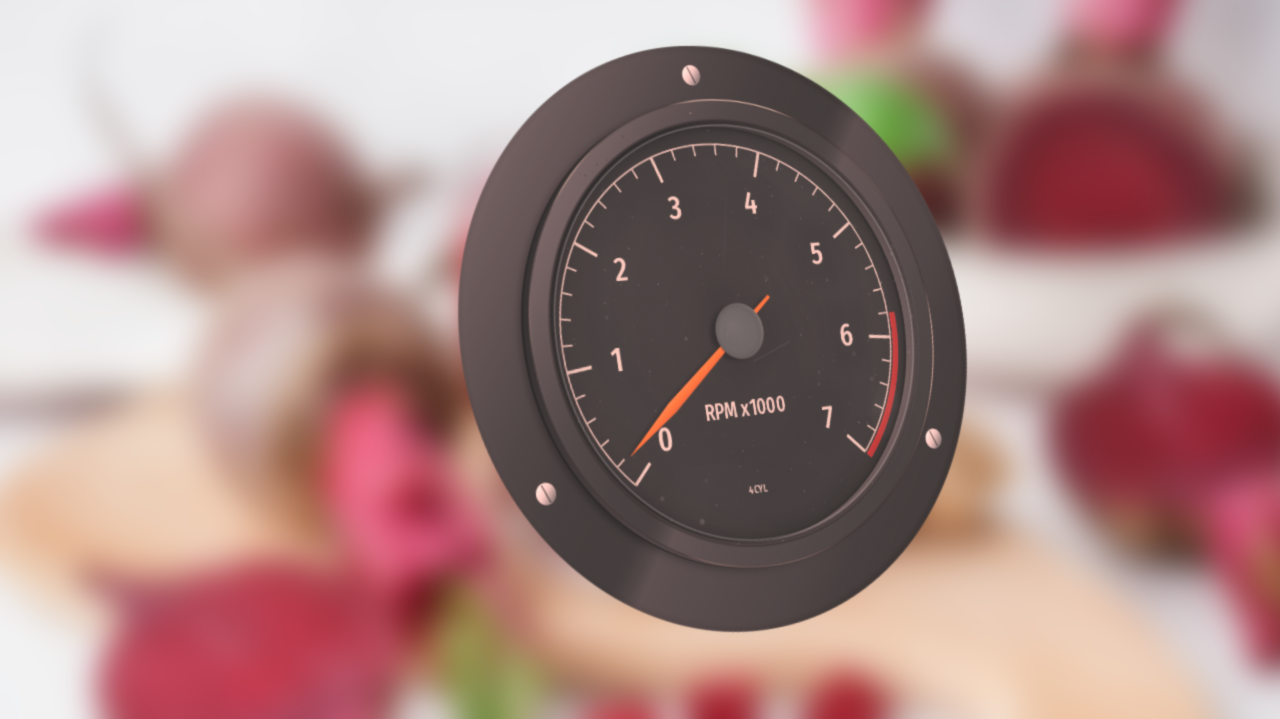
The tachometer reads 200 rpm
